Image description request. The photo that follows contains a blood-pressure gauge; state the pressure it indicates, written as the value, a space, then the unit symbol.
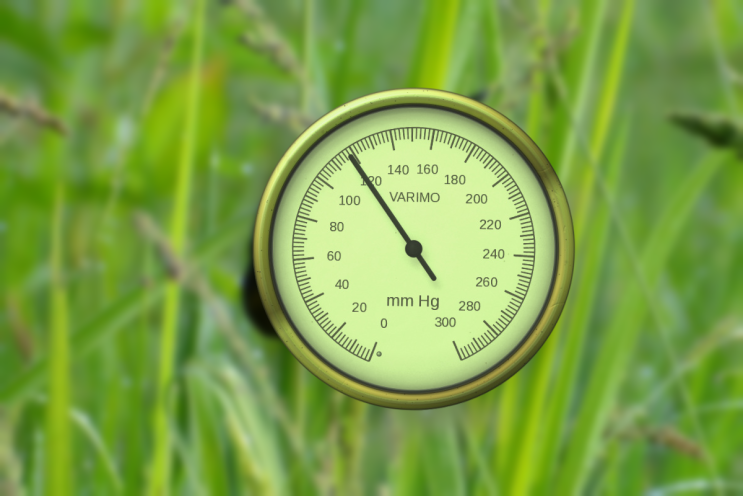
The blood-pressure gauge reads 118 mmHg
